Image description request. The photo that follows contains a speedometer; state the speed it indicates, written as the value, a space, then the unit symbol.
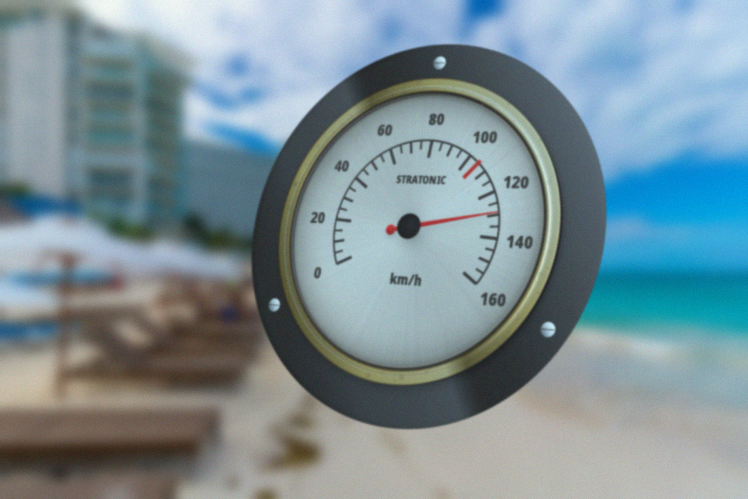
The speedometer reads 130 km/h
